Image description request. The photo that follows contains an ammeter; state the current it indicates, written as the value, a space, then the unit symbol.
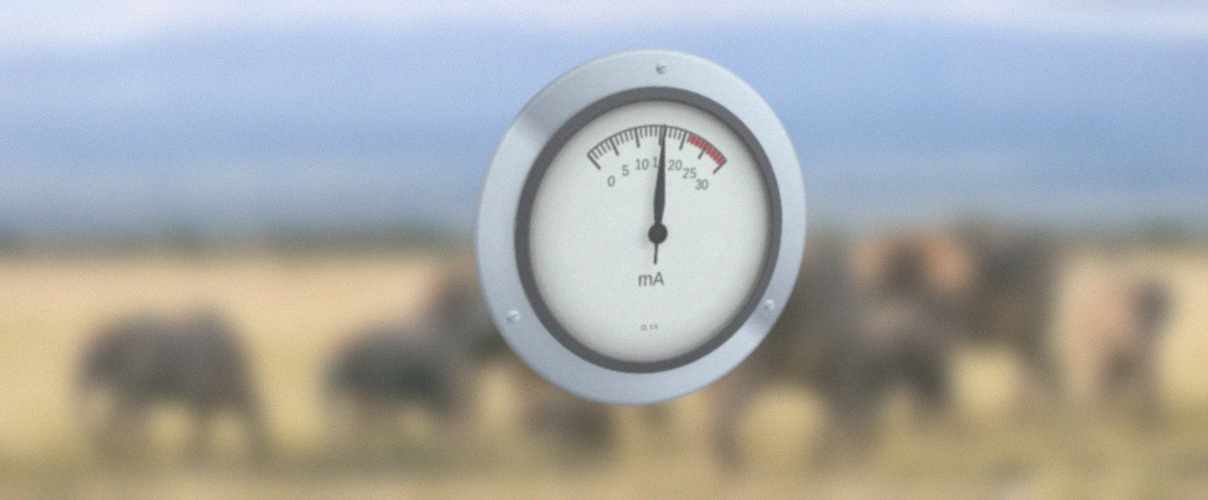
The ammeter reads 15 mA
